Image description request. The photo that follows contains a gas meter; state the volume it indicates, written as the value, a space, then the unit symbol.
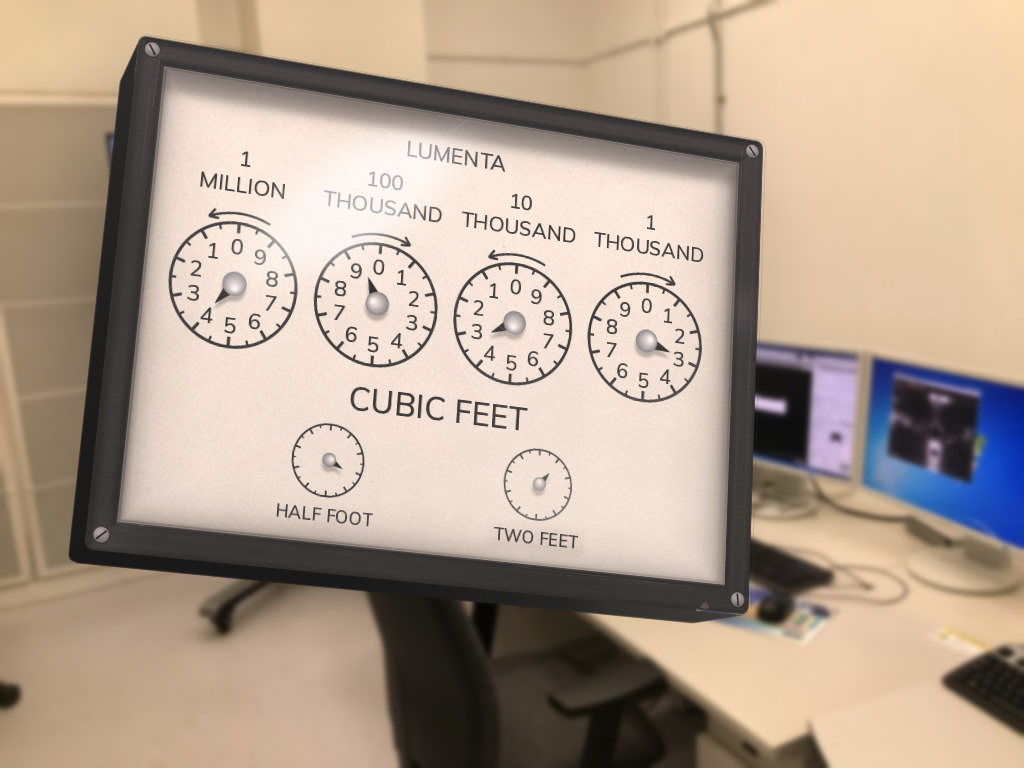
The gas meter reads 393300 ft³
